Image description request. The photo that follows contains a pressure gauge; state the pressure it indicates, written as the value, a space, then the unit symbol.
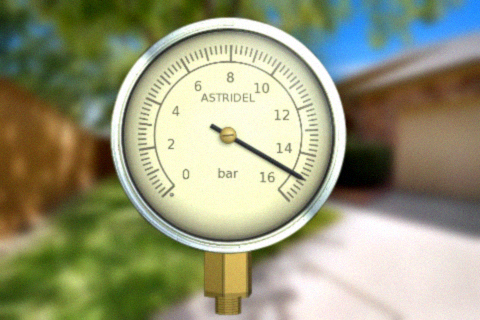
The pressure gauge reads 15 bar
